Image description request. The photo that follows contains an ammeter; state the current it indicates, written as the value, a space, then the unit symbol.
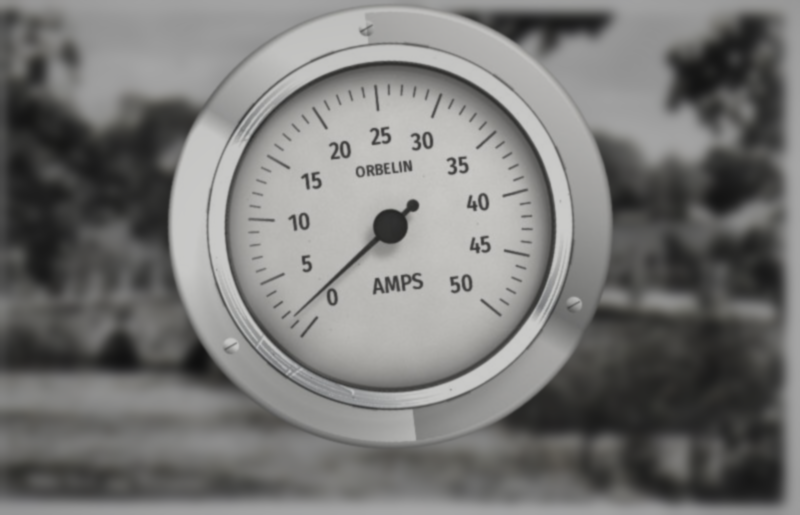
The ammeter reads 1.5 A
